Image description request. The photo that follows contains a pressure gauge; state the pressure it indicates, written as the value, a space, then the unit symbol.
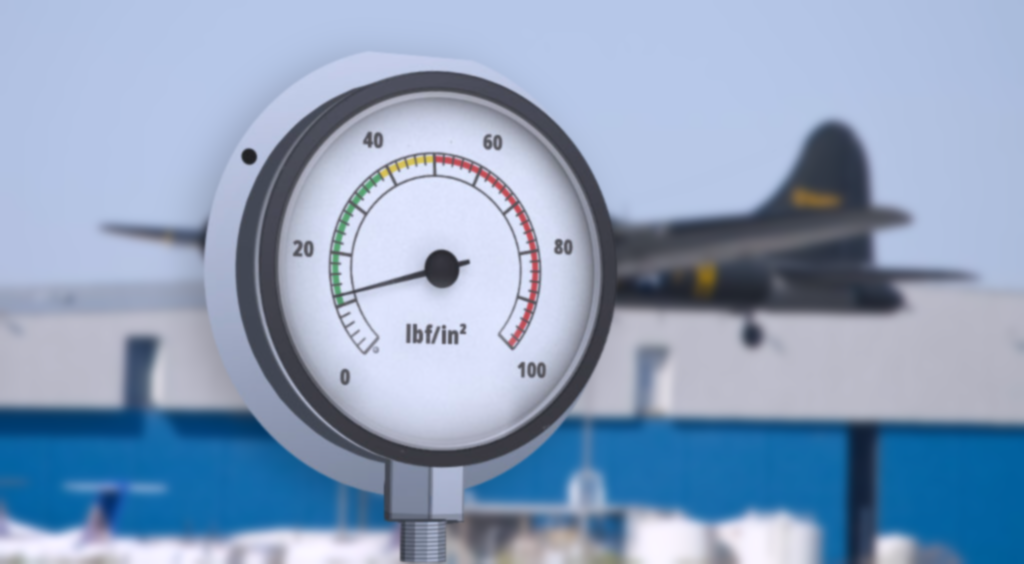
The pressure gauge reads 12 psi
